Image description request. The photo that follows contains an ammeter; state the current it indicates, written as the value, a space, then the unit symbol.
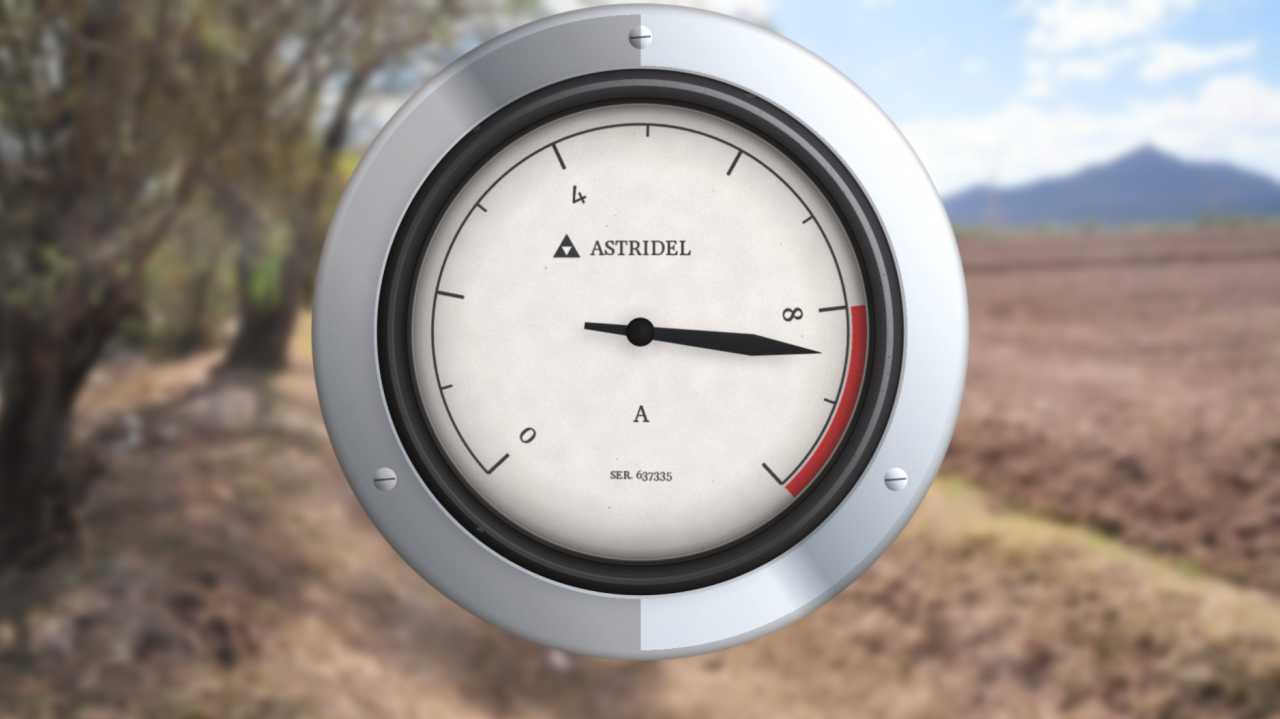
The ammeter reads 8.5 A
